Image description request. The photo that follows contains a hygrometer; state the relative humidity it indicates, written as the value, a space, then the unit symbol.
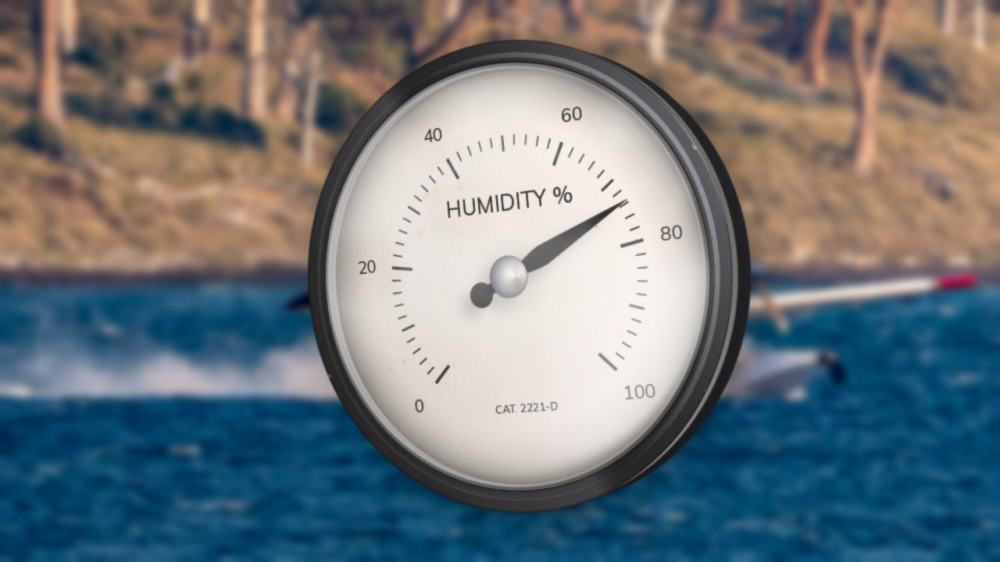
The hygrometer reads 74 %
